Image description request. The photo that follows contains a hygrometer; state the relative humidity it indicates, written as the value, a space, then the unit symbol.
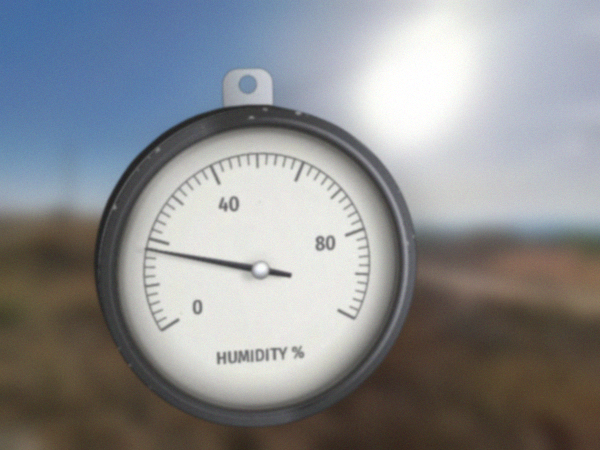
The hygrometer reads 18 %
